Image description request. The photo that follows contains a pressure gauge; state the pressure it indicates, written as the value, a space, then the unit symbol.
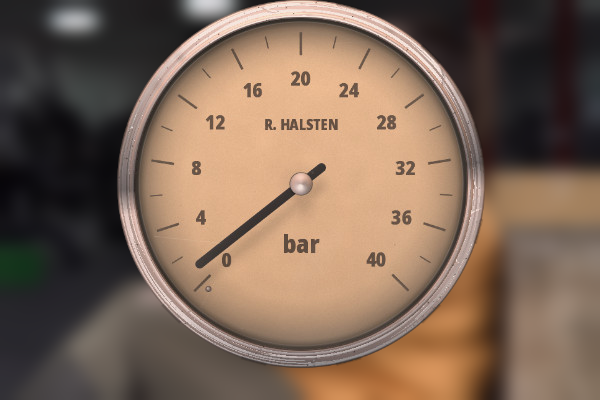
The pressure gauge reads 1 bar
